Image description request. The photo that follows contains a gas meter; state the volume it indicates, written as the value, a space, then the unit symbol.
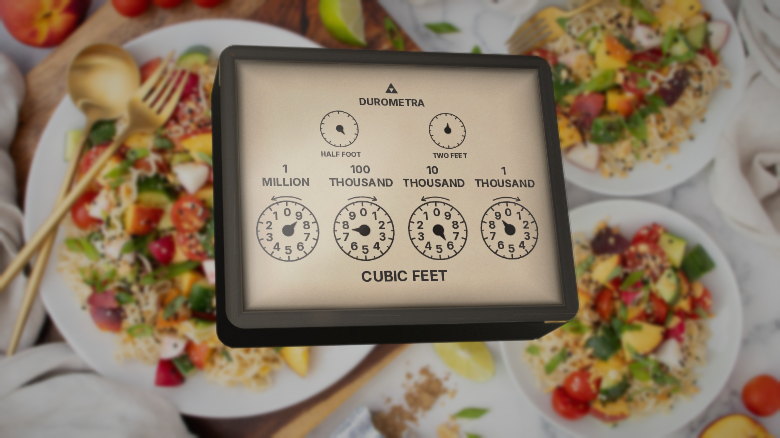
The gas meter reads 875900 ft³
